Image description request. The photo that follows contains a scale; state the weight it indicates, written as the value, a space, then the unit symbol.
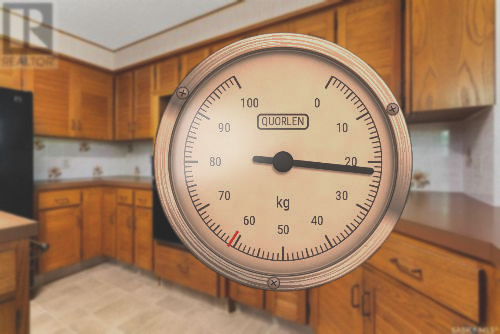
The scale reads 22 kg
